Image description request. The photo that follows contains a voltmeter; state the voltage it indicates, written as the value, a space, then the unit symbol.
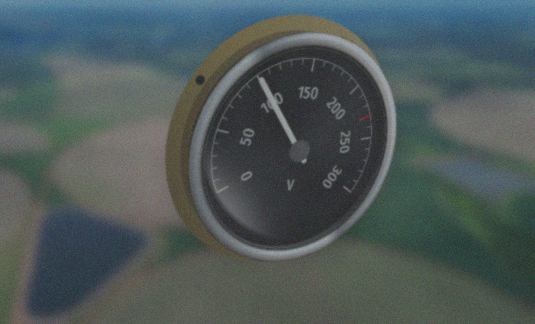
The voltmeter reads 100 V
